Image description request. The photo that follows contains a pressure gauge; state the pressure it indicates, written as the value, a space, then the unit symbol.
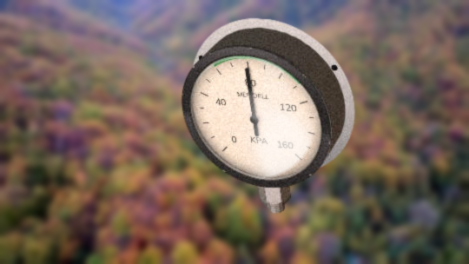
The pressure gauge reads 80 kPa
